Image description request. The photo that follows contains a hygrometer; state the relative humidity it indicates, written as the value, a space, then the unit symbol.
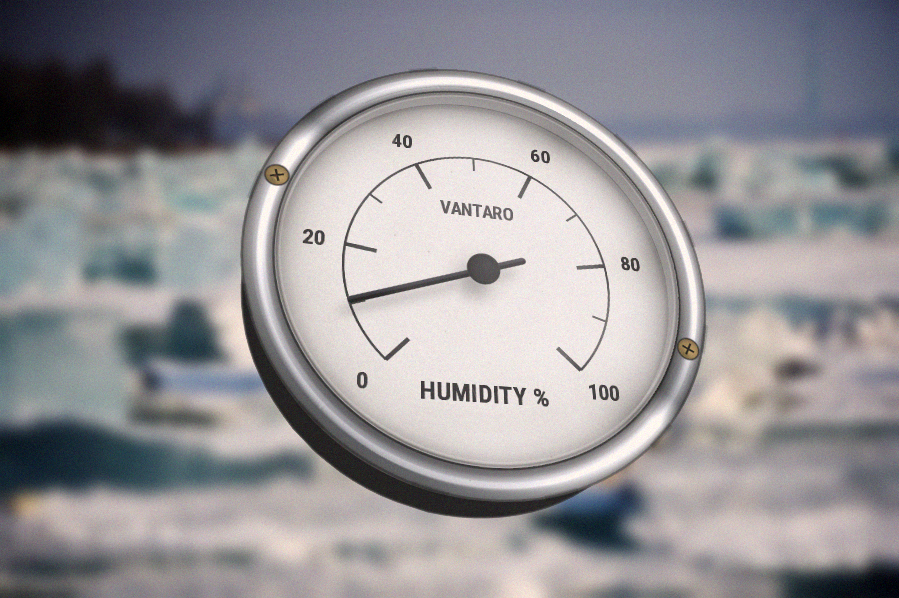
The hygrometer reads 10 %
